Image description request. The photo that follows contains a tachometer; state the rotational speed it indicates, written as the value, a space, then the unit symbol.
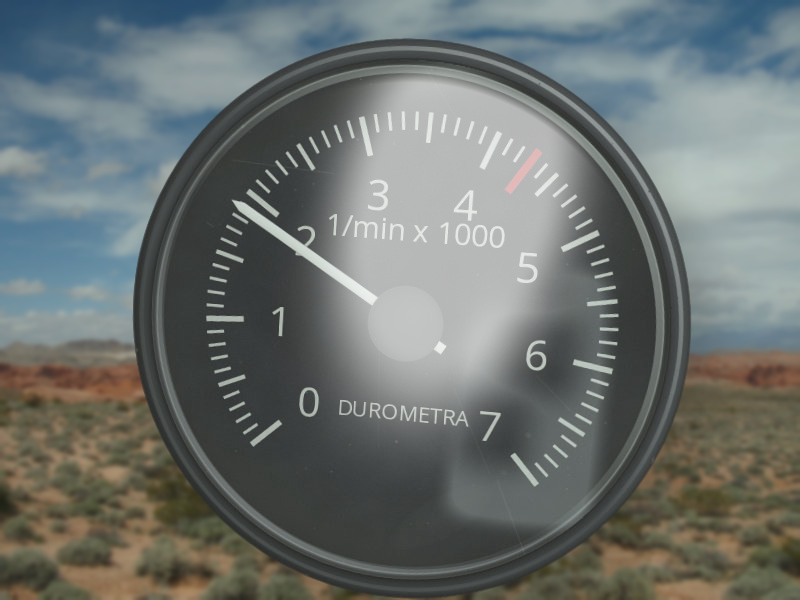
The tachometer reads 1900 rpm
